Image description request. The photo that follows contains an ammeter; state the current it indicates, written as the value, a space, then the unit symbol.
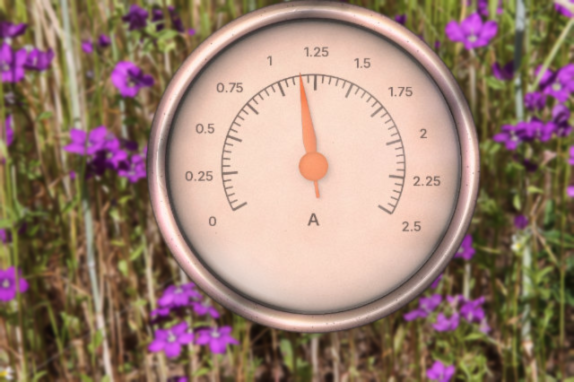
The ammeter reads 1.15 A
